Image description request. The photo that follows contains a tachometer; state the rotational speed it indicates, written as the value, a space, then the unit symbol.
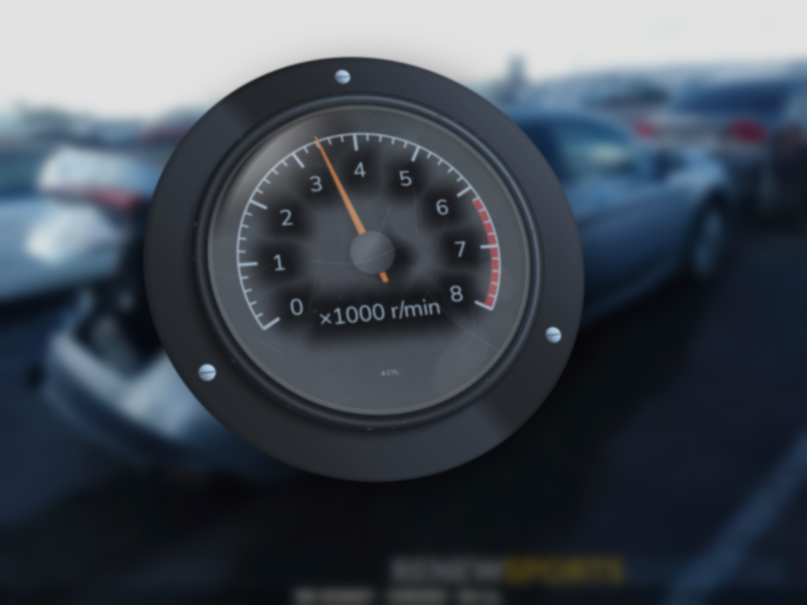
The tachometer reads 3400 rpm
